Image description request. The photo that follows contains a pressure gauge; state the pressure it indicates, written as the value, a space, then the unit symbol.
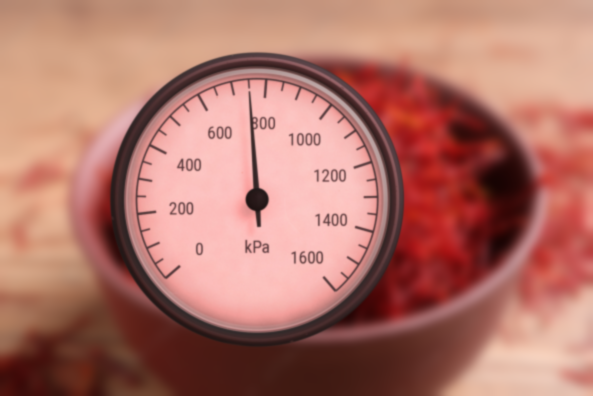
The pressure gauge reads 750 kPa
